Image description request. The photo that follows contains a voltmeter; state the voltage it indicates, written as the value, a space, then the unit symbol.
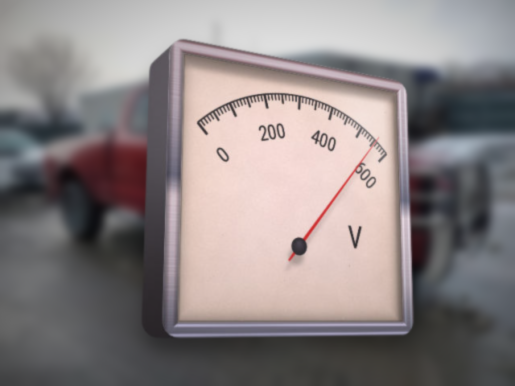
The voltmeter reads 550 V
